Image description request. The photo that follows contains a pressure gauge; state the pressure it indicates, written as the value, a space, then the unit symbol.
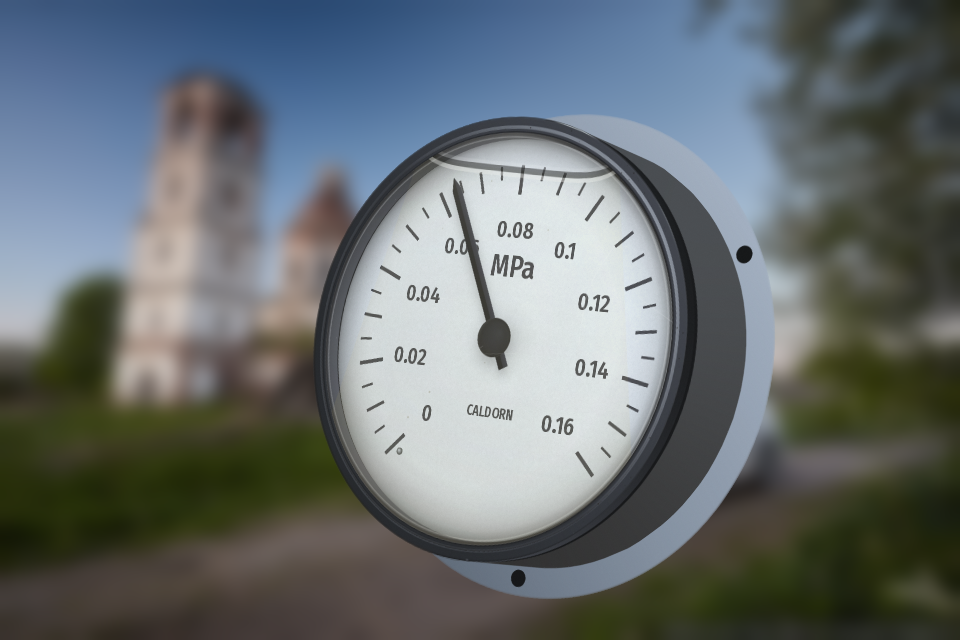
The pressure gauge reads 0.065 MPa
